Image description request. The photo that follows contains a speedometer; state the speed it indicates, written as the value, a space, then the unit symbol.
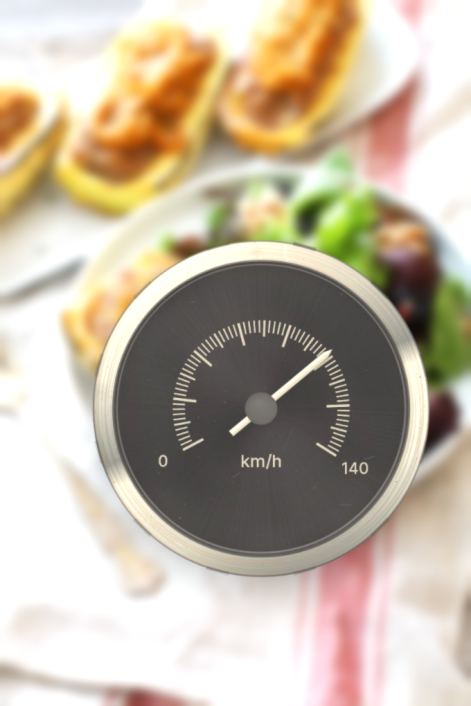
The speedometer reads 98 km/h
